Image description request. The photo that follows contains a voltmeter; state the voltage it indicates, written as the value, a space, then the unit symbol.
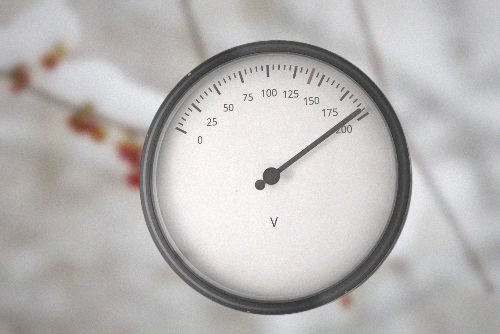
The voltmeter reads 195 V
